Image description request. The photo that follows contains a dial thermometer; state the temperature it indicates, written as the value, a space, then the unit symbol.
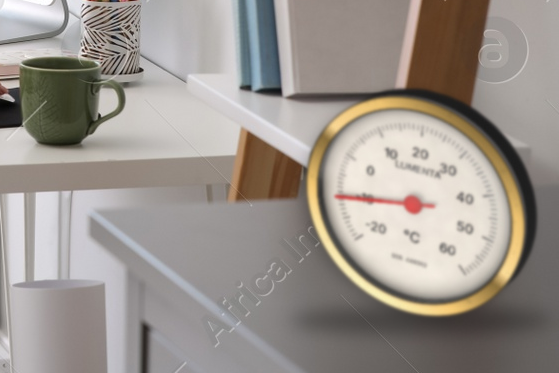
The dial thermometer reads -10 °C
